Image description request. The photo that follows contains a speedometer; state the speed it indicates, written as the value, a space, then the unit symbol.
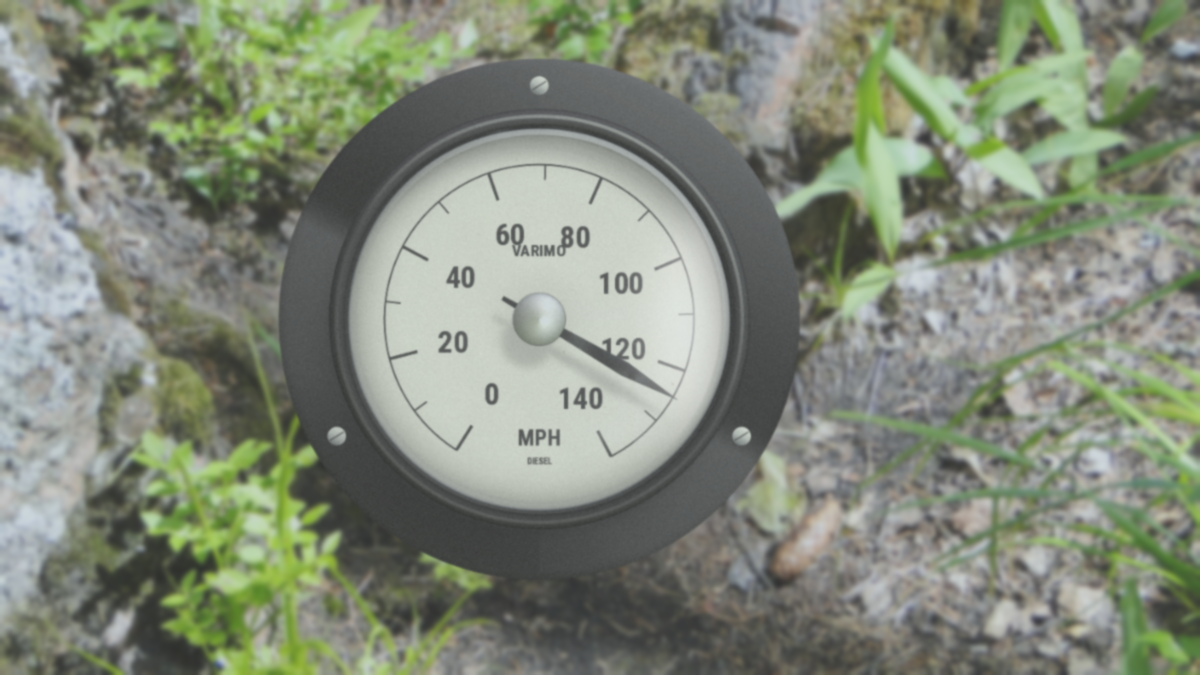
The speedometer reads 125 mph
